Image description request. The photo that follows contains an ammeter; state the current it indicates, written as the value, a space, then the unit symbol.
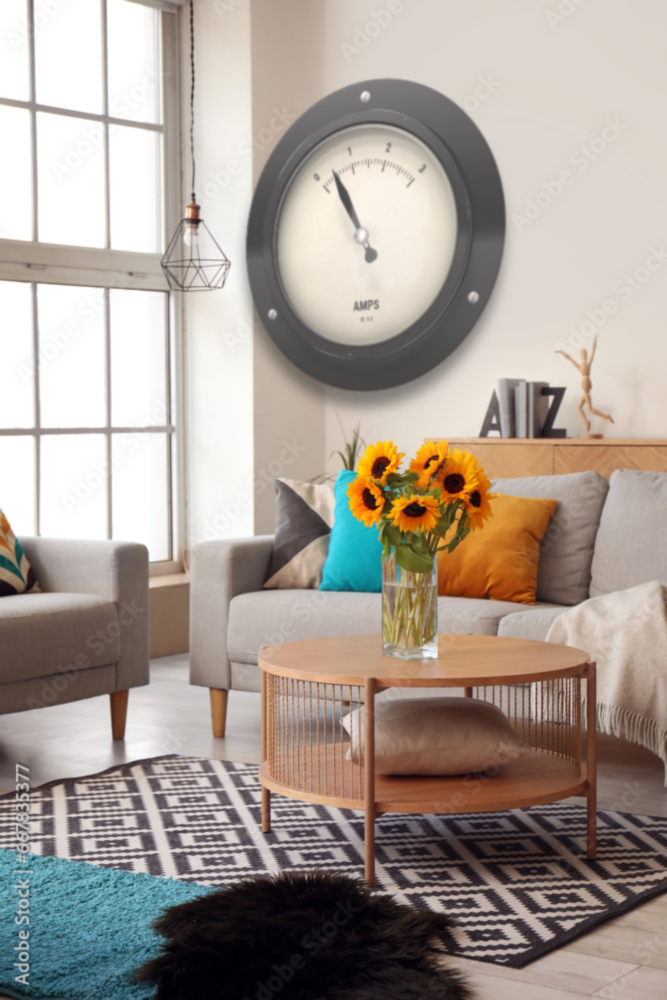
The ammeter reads 0.5 A
